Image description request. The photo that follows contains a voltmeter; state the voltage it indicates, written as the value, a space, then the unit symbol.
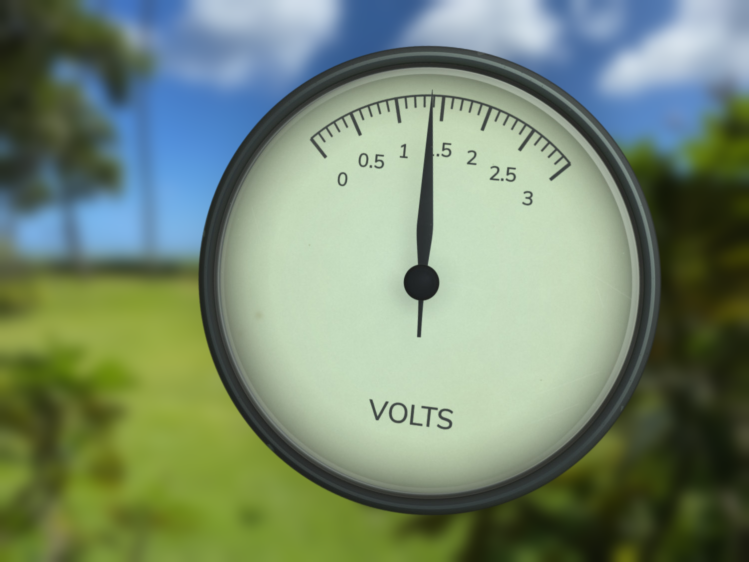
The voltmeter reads 1.4 V
